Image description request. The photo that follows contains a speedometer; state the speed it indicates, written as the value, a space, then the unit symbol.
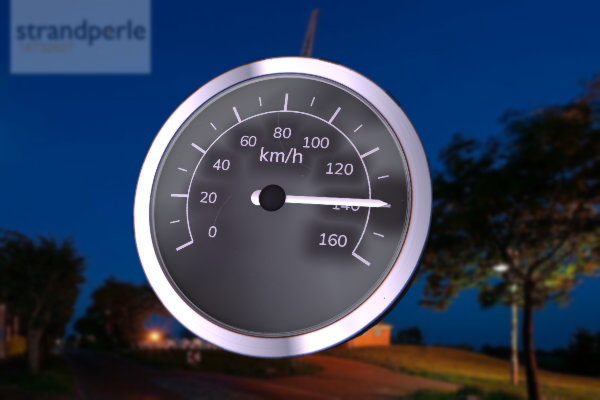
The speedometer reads 140 km/h
